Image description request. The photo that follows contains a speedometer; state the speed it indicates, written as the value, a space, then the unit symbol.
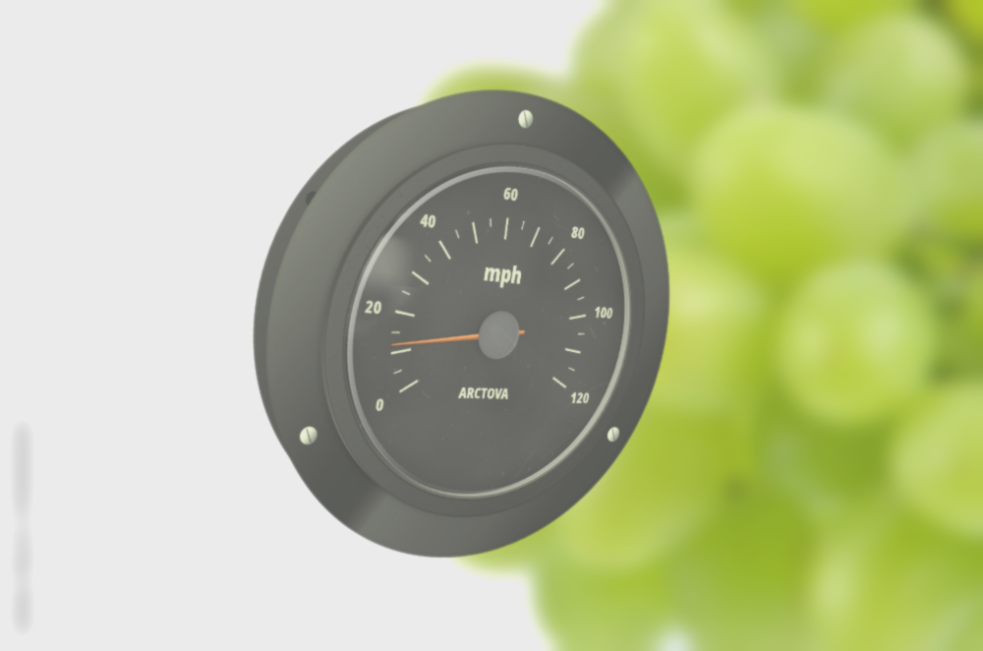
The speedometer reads 12.5 mph
